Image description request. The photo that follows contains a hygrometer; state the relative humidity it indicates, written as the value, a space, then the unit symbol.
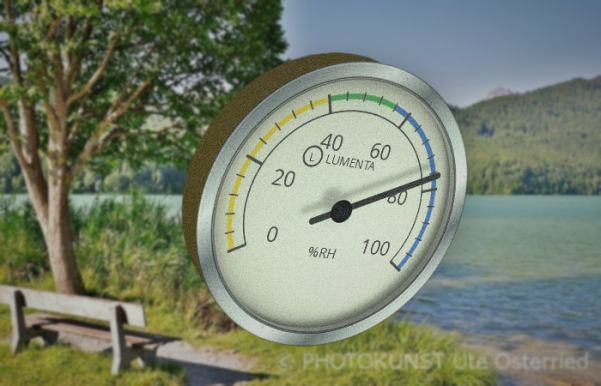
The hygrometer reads 76 %
